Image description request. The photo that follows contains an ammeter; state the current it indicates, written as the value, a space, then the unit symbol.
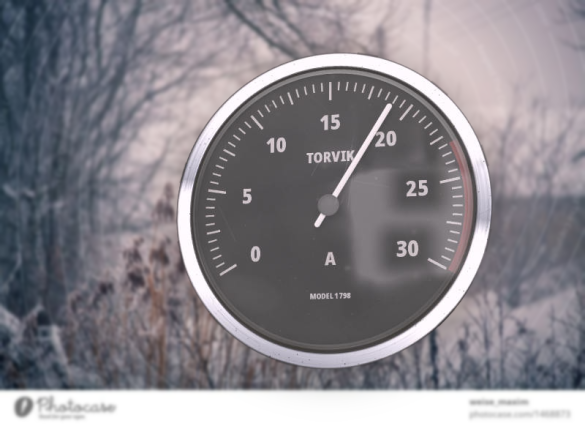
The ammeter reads 19 A
